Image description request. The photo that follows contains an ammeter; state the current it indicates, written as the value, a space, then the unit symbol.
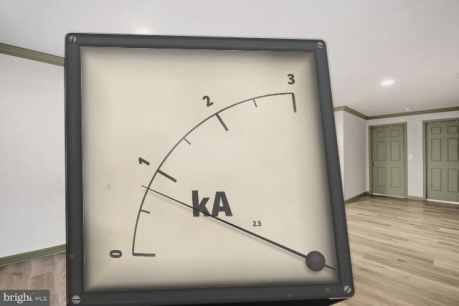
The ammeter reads 0.75 kA
